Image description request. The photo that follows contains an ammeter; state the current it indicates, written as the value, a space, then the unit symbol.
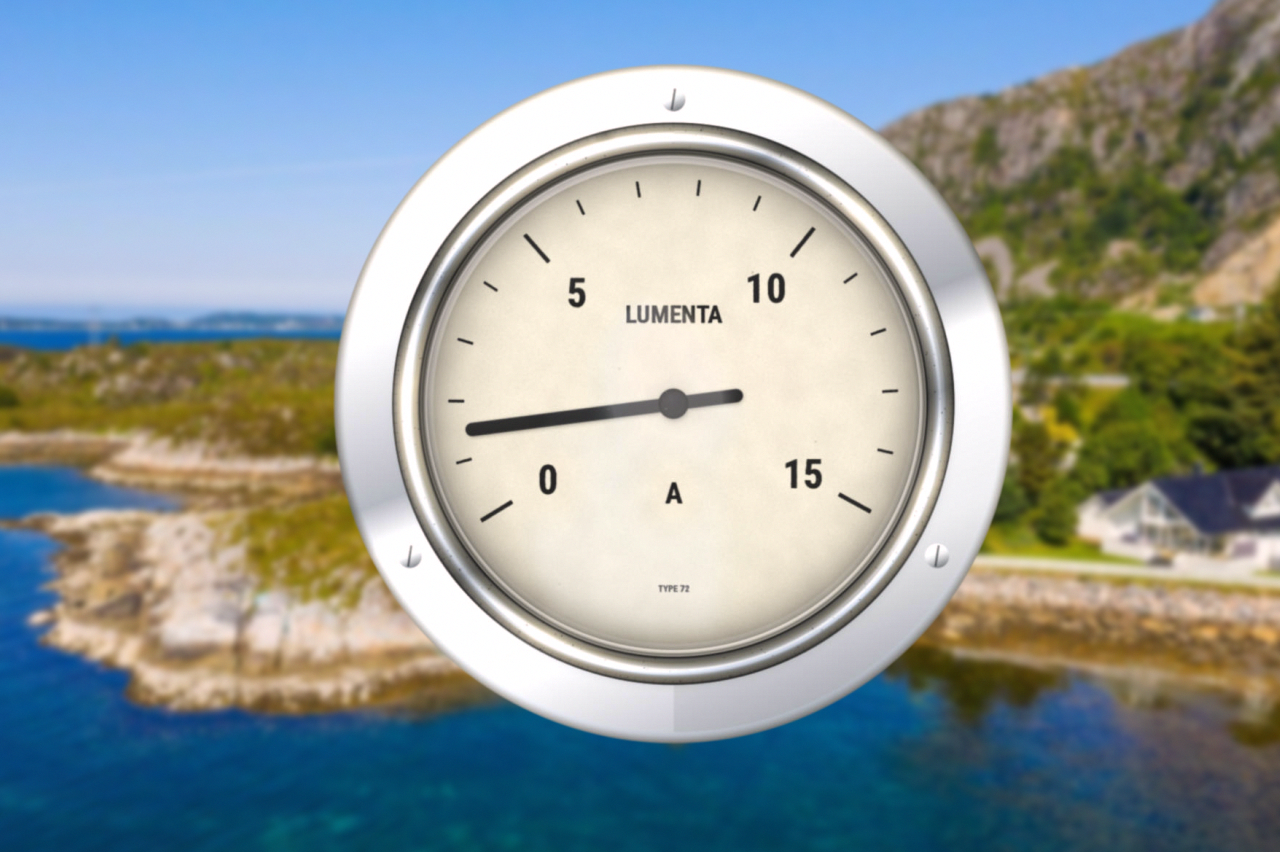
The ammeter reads 1.5 A
